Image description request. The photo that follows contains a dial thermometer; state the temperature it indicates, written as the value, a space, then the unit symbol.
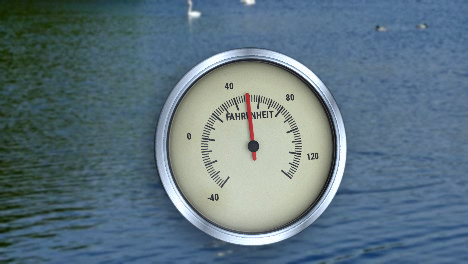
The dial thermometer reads 50 °F
